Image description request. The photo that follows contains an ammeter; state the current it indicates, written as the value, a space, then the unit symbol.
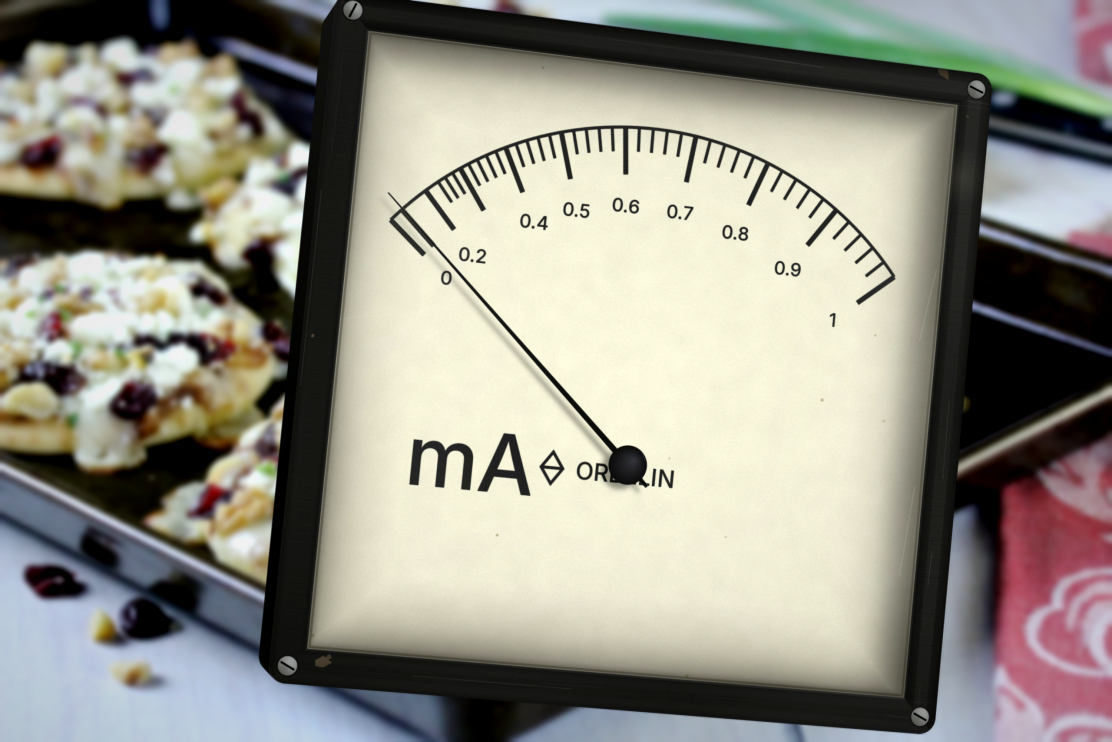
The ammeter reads 0.1 mA
